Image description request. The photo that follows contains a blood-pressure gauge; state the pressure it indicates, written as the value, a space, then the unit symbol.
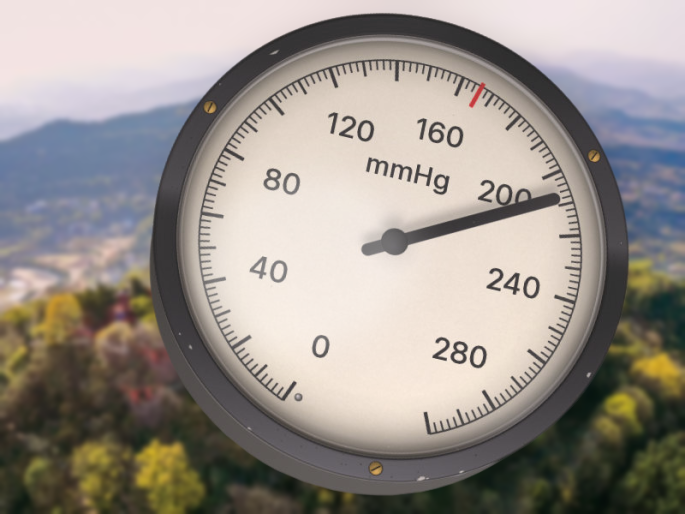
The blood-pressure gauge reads 208 mmHg
